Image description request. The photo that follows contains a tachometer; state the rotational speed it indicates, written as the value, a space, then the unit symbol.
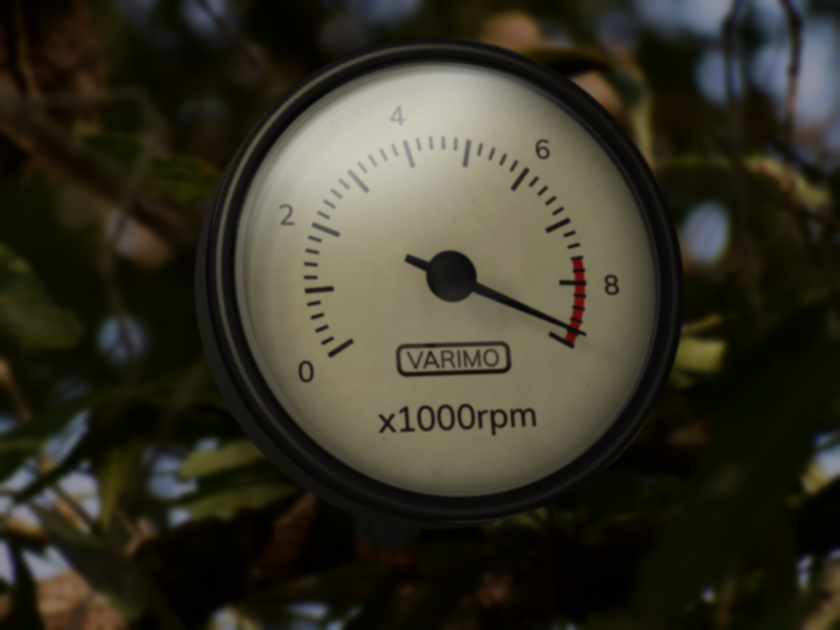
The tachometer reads 8800 rpm
